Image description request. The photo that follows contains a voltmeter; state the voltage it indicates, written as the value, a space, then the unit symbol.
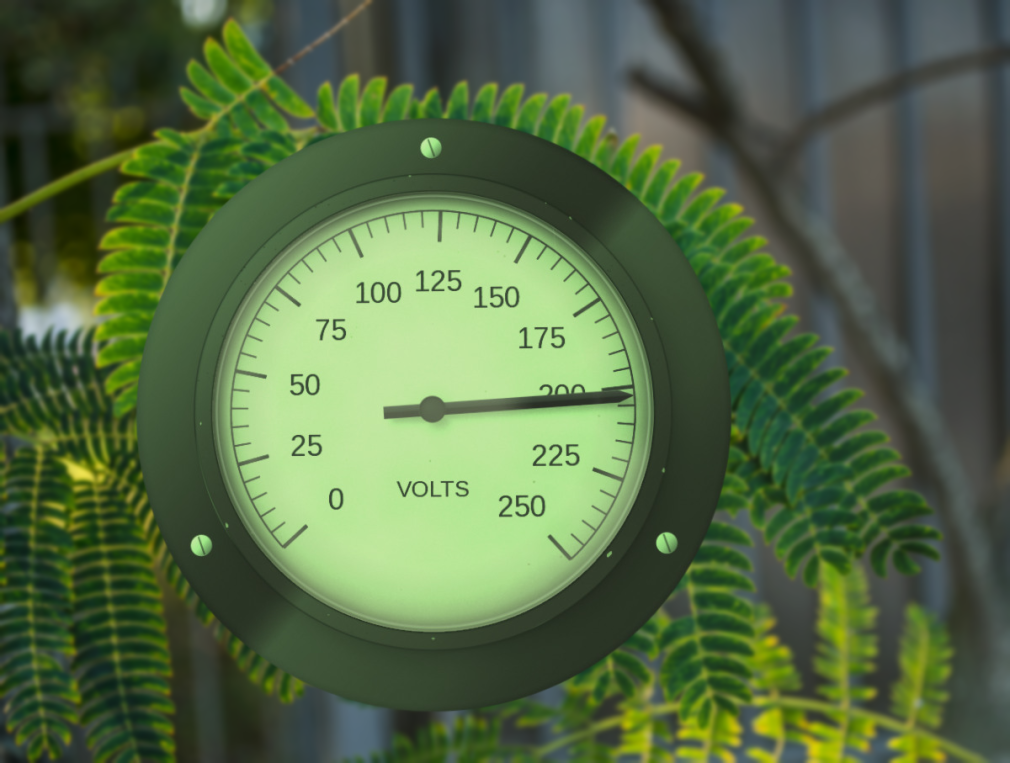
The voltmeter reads 202.5 V
